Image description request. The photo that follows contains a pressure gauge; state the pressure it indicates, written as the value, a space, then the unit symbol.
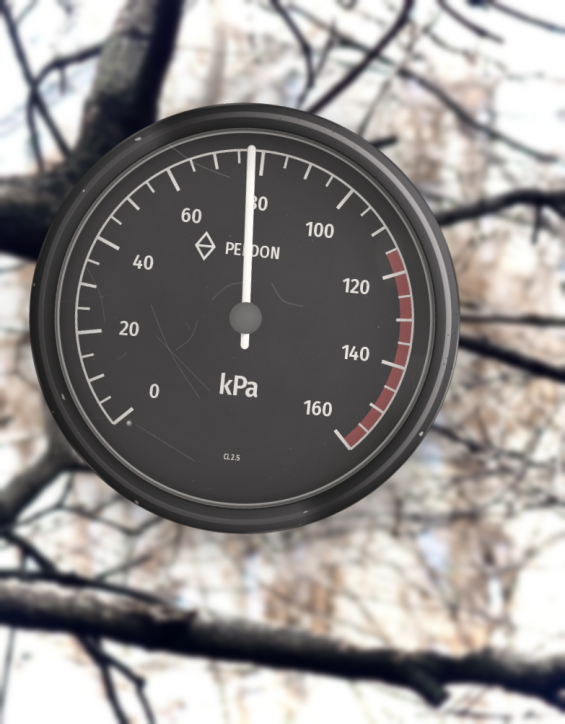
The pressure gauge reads 77.5 kPa
